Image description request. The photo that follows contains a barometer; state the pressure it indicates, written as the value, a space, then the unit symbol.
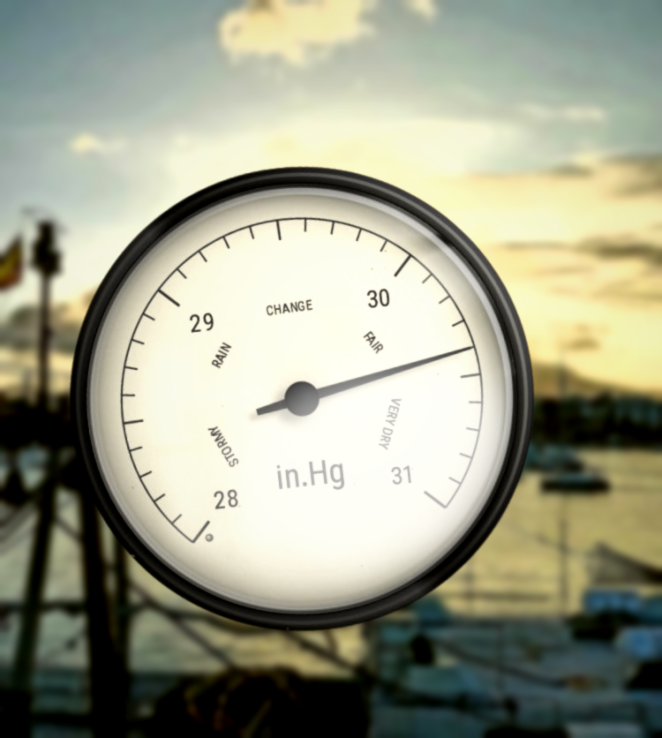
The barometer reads 30.4 inHg
